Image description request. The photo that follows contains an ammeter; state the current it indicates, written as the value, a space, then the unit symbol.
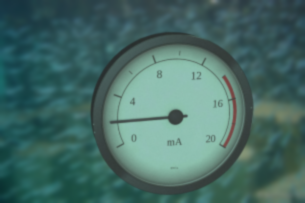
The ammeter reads 2 mA
